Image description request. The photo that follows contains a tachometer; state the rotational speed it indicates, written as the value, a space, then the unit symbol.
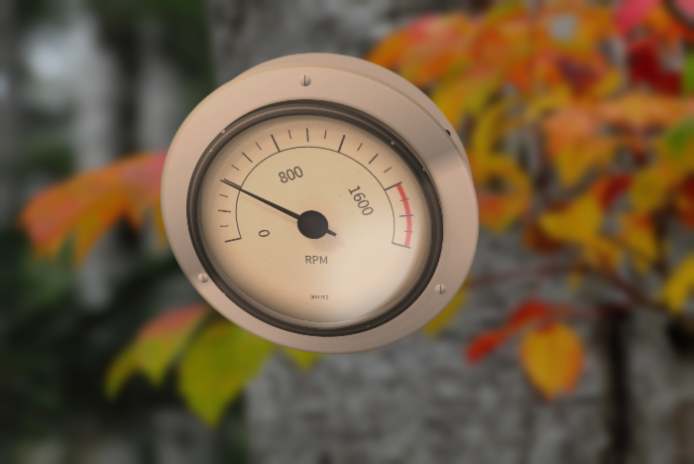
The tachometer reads 400 rpm
